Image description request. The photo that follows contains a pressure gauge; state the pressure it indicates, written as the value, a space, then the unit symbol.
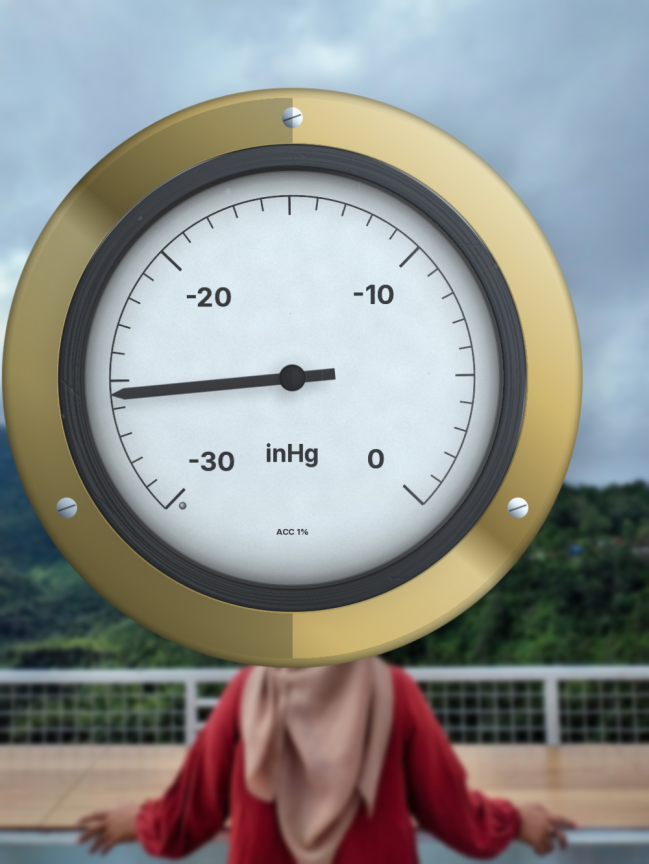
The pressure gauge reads -25.5 inHg
